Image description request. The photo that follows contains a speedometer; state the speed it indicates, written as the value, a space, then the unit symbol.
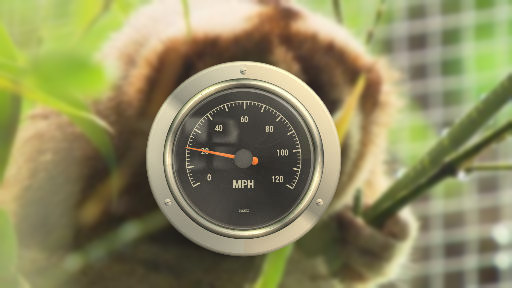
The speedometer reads 20 mph
